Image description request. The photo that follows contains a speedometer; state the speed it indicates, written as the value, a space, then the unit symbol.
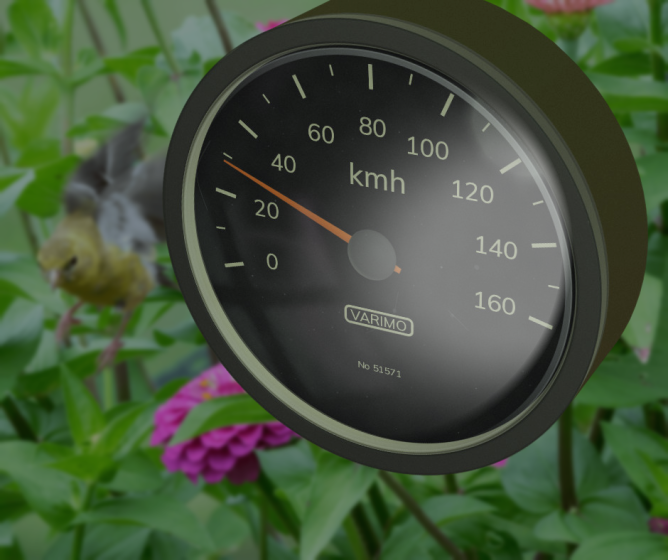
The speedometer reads 30 km/h
